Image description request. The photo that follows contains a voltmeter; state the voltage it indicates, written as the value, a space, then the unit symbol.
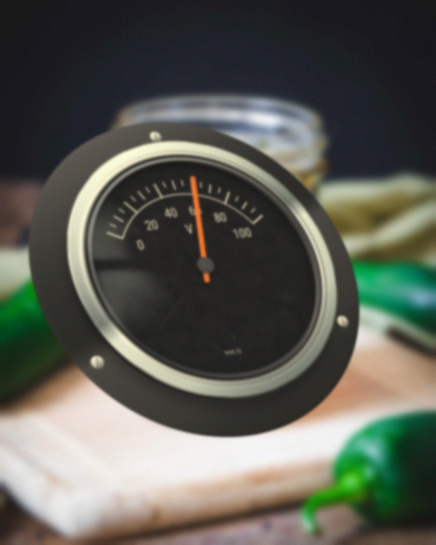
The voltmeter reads 60 V
